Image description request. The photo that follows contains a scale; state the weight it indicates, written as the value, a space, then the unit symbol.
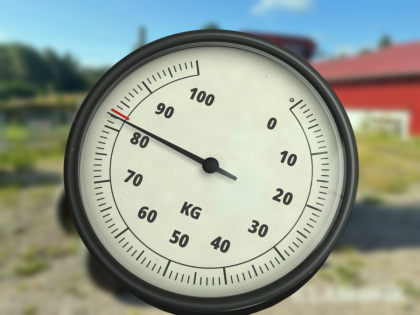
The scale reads 82 kg
